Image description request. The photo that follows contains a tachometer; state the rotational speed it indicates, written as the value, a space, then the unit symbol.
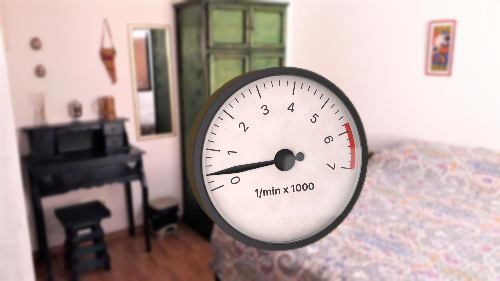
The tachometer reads 400 rpm
